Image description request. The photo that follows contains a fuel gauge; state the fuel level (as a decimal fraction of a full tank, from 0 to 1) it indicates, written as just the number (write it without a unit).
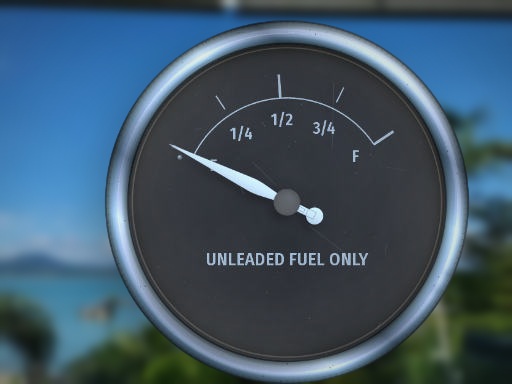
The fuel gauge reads 0
